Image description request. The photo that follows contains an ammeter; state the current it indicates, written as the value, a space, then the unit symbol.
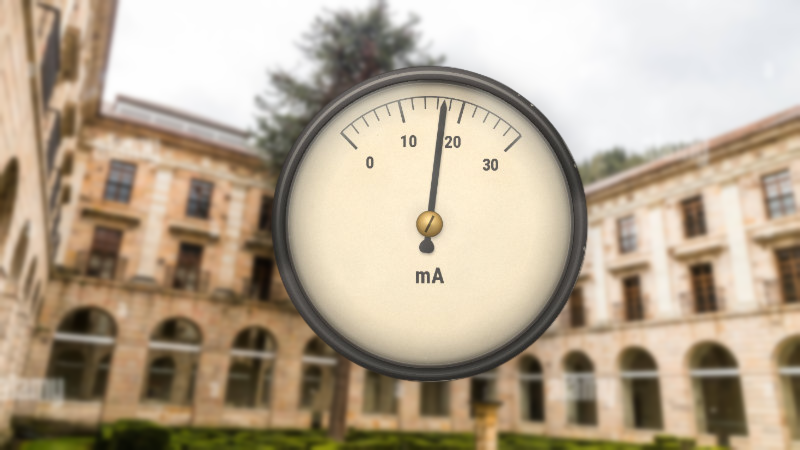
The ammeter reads 17 mA
